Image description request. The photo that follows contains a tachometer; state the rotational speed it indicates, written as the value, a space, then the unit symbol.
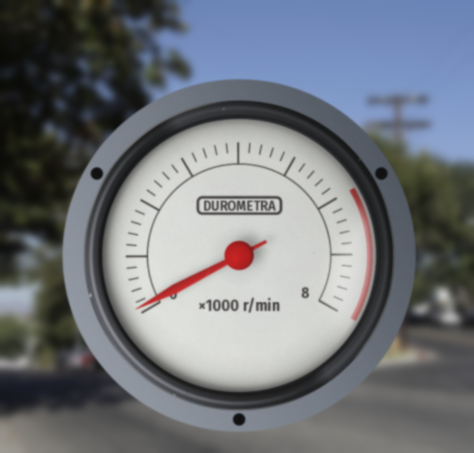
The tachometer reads 100 rpm
